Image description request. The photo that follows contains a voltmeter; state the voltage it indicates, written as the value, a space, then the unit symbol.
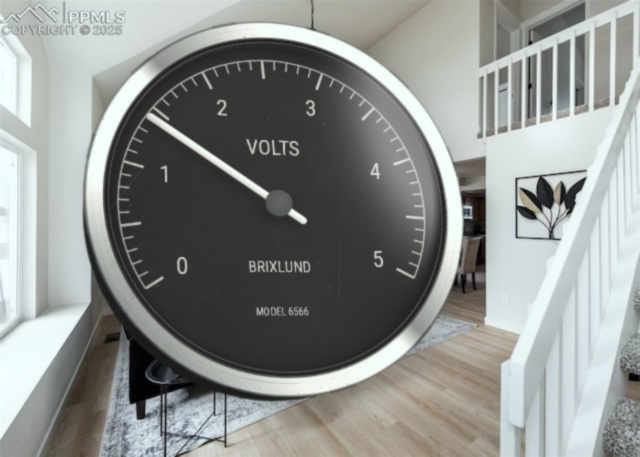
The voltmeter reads 1.4 V
